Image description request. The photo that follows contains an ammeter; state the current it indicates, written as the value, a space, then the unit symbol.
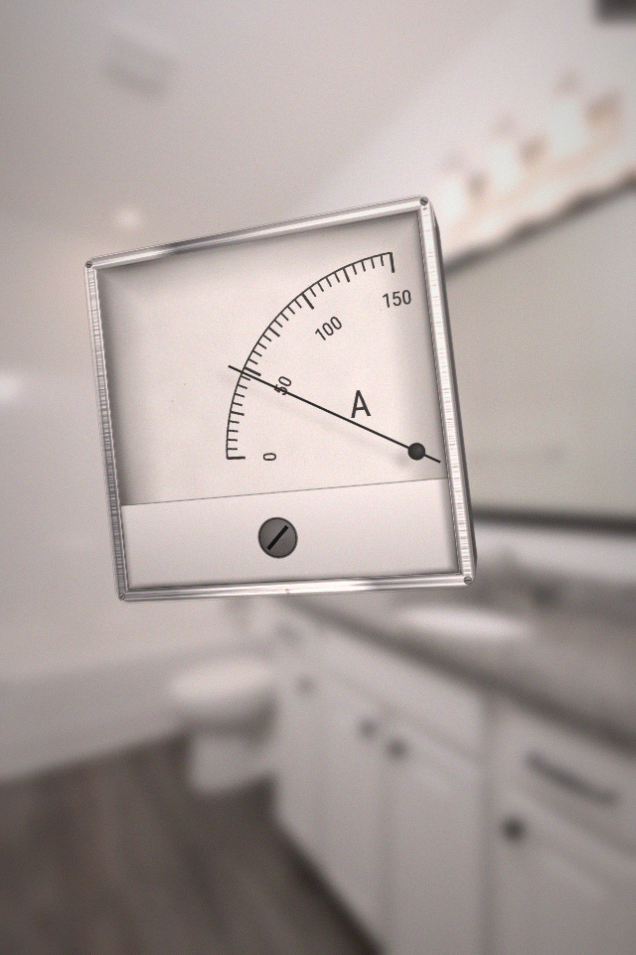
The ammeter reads 47.5 A
